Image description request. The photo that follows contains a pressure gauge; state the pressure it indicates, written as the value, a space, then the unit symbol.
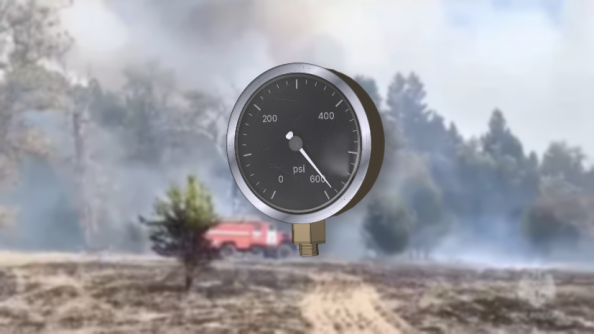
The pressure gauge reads 580 psi
